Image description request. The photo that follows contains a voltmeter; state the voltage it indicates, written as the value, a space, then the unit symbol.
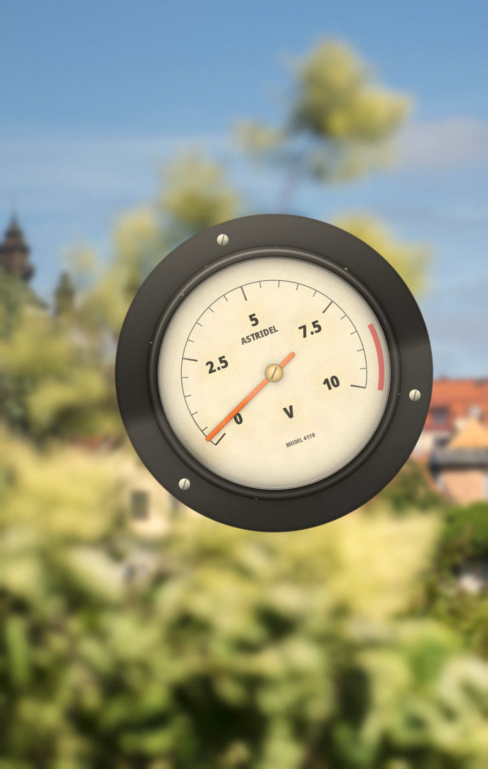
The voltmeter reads 0.25 V
